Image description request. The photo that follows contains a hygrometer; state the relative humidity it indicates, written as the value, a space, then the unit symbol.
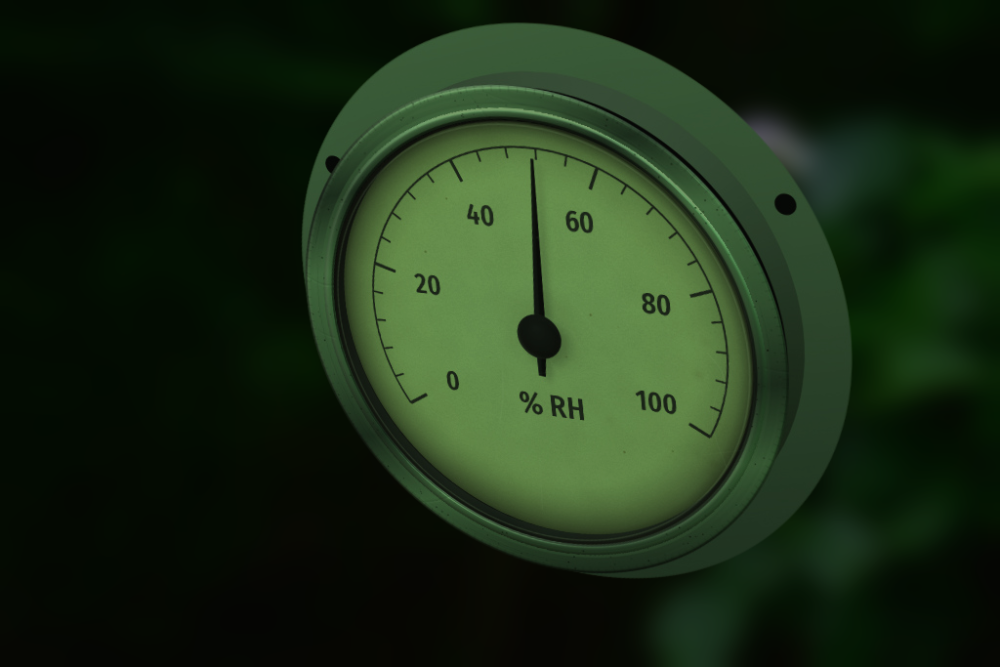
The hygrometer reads 52 %
